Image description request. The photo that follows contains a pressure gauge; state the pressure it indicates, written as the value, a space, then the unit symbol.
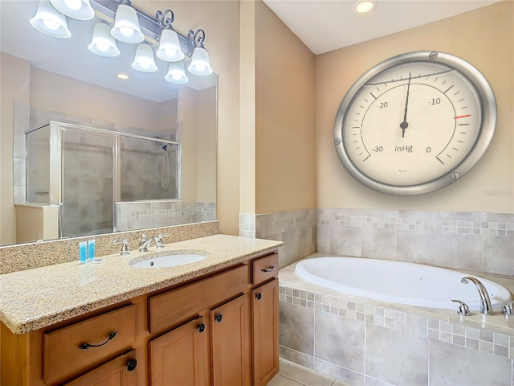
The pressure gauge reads -15 inHg
